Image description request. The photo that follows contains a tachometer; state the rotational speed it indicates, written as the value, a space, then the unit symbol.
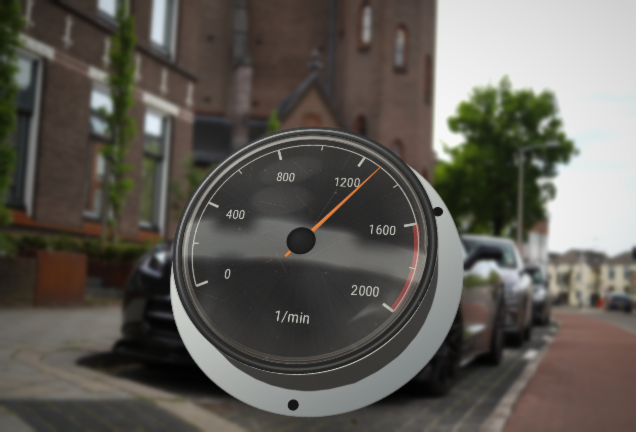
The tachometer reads 1300 rpm
